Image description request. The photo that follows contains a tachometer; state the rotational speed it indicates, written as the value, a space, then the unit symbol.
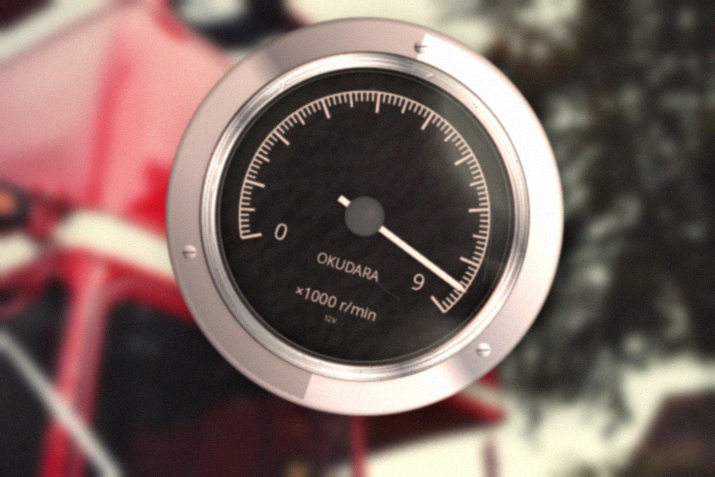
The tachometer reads 8500 rpm
